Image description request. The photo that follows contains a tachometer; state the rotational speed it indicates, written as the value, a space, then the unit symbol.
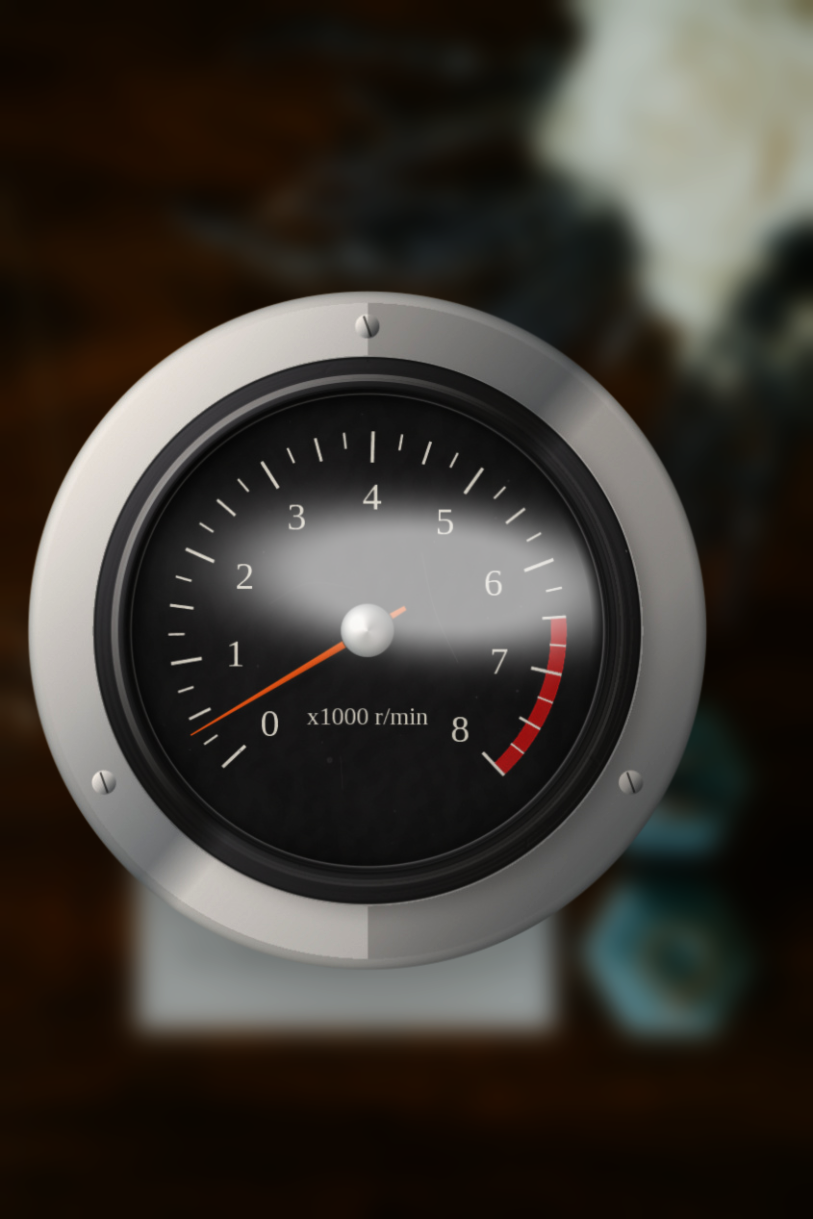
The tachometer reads 375 rpm
